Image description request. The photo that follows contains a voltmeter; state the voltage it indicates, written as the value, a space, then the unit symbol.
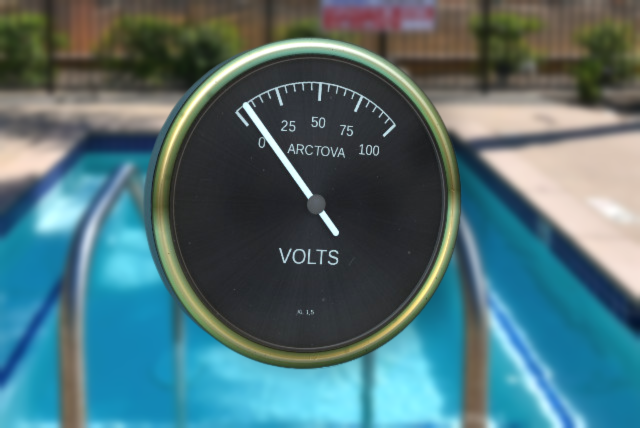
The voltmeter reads 5 V
